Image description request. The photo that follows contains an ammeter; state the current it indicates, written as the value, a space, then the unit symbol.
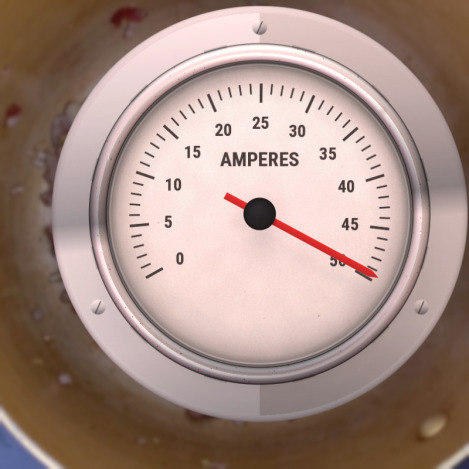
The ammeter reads 49.5 A
